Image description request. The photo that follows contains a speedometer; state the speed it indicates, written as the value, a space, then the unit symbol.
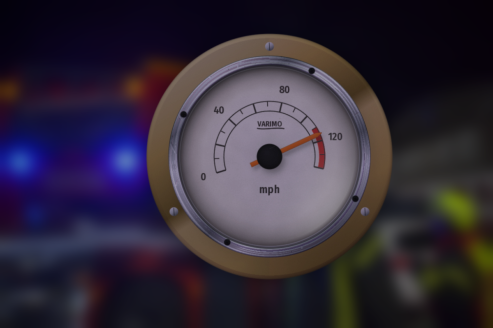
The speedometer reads 115 mph
